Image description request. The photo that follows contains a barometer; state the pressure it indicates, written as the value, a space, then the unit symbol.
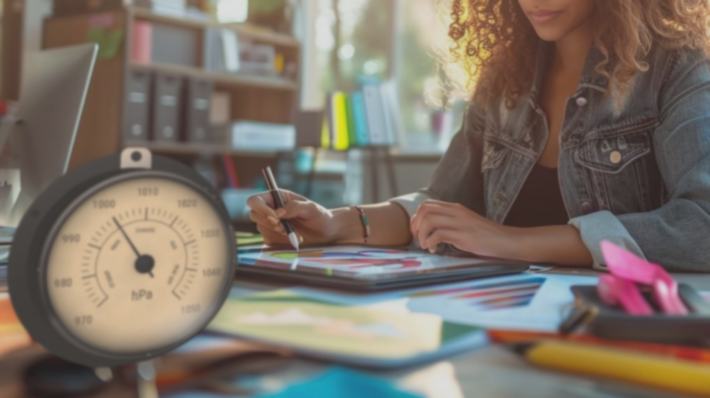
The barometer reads 1000 hPa
